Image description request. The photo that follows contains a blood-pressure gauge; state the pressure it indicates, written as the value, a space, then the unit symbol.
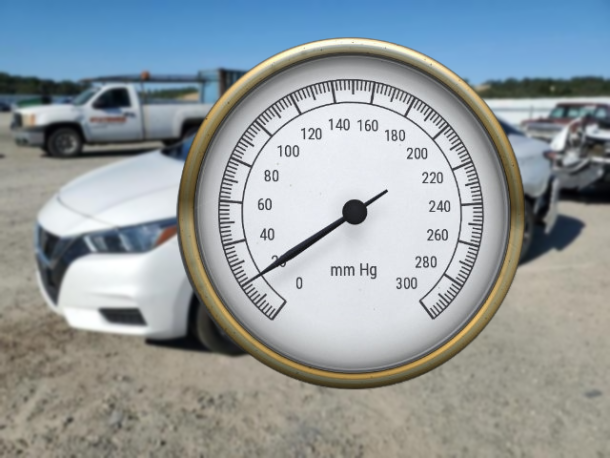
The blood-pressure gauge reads 20 mmHg
